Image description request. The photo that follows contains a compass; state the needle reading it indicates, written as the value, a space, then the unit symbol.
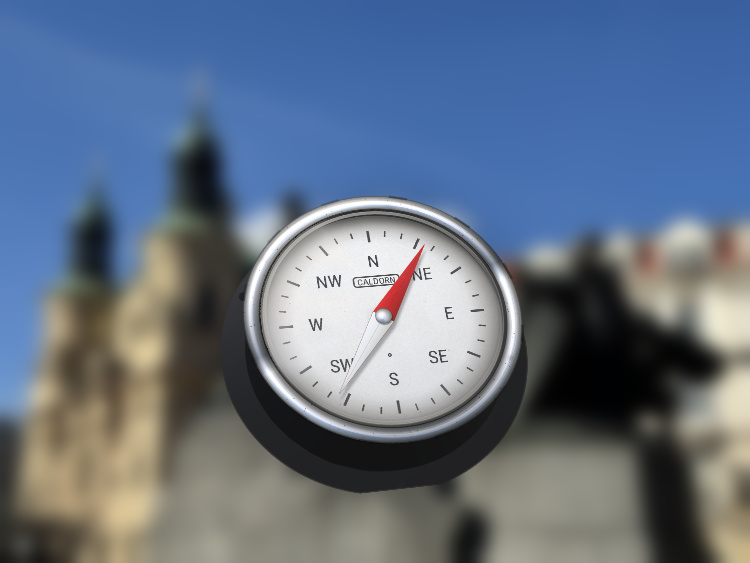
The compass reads 35 °
